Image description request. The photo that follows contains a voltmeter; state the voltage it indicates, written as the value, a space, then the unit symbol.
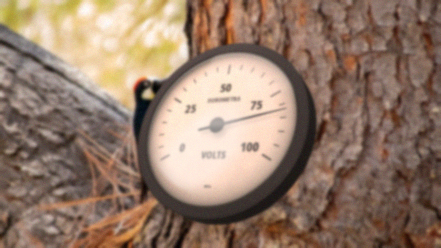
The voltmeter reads 82.5 V
